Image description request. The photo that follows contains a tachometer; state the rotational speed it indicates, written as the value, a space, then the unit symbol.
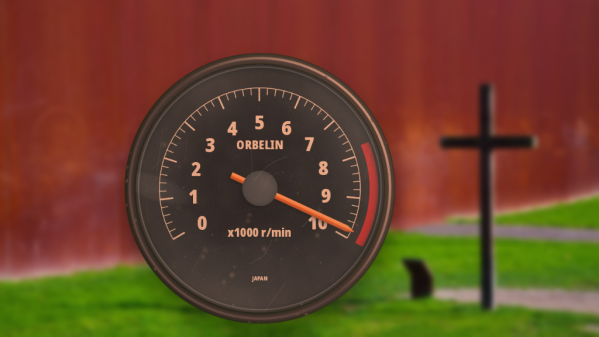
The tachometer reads 9800 rpm
